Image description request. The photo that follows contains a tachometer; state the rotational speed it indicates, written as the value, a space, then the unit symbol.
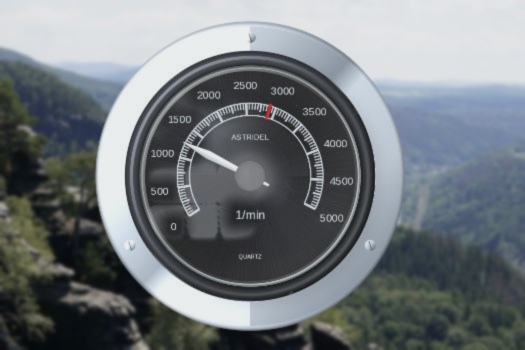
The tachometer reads 1250 rpm
